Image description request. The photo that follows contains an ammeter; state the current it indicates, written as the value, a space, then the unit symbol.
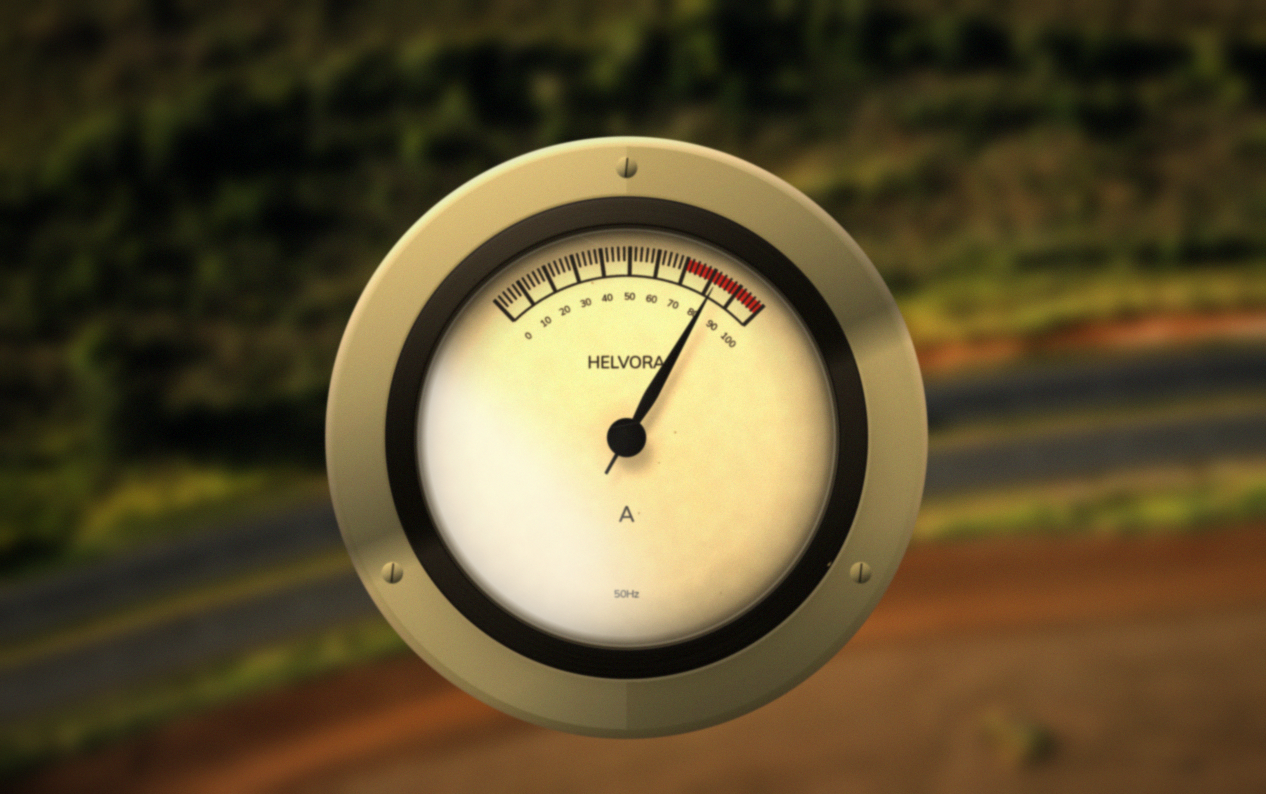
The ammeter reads 82 A
